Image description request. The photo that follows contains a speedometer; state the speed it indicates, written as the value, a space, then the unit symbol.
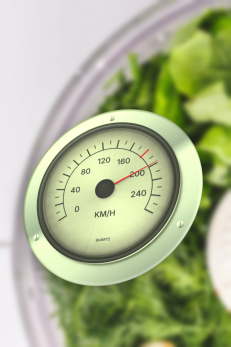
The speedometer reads 200 km/h
